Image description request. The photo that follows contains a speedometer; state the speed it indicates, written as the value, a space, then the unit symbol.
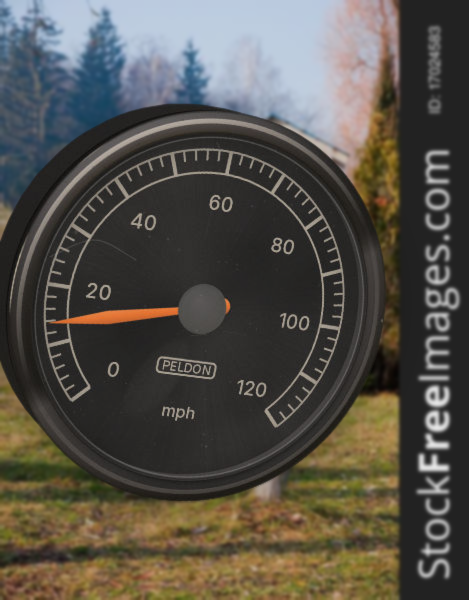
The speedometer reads 14 mph
